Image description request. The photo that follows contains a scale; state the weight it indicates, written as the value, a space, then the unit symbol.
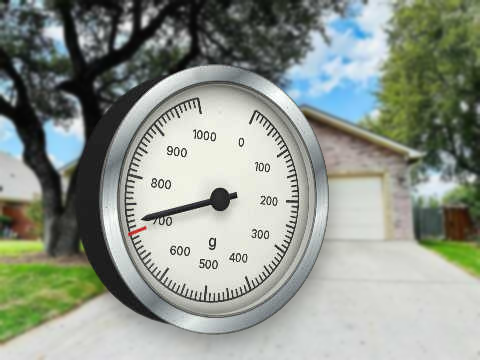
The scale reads 720 g
